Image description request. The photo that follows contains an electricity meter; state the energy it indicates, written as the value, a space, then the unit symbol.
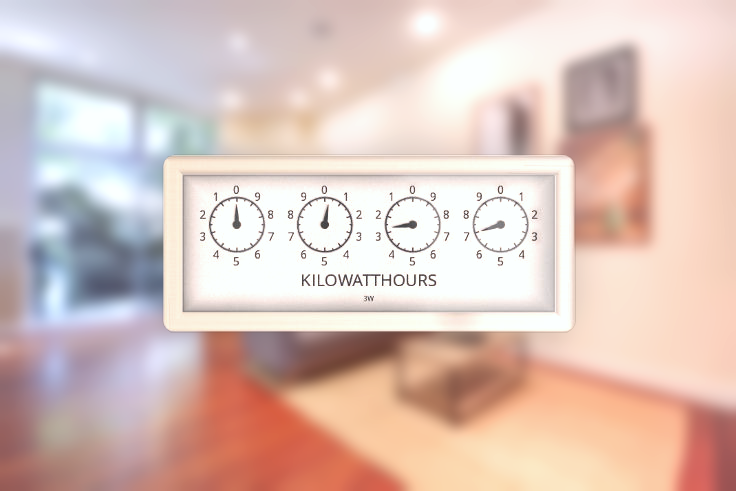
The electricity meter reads 27 kWh
